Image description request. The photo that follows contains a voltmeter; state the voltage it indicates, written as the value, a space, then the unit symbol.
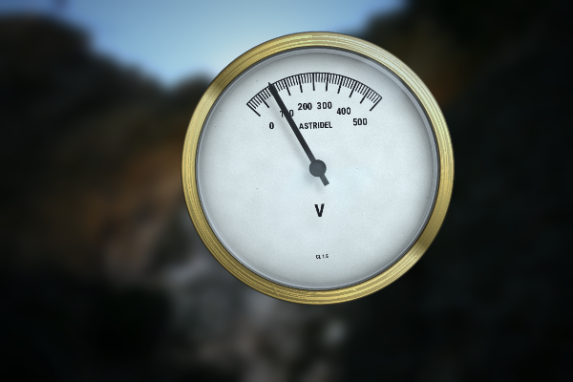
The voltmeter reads 100 V
